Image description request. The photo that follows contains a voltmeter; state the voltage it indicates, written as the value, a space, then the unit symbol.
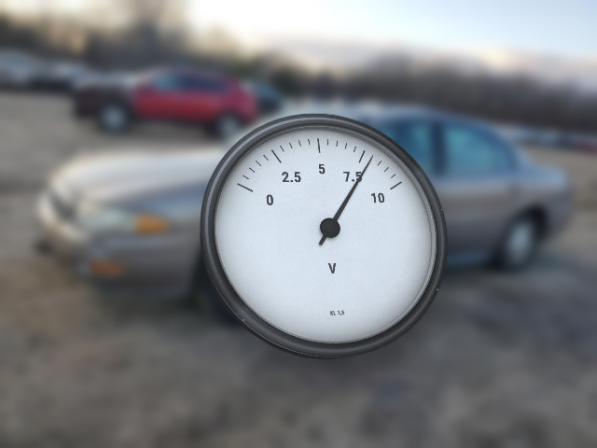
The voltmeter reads 8 V
